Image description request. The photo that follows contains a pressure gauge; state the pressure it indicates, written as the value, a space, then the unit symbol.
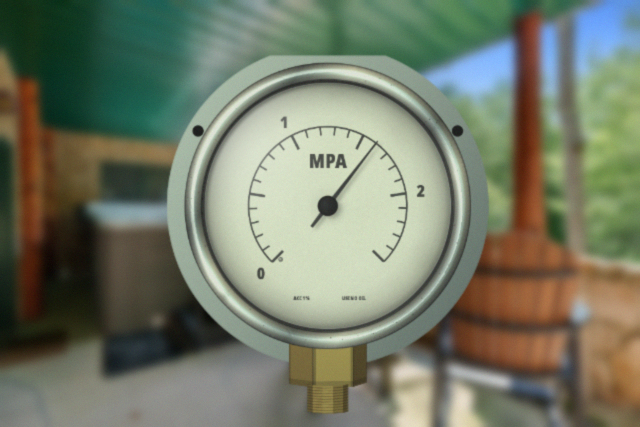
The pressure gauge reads 1.6 MPa
